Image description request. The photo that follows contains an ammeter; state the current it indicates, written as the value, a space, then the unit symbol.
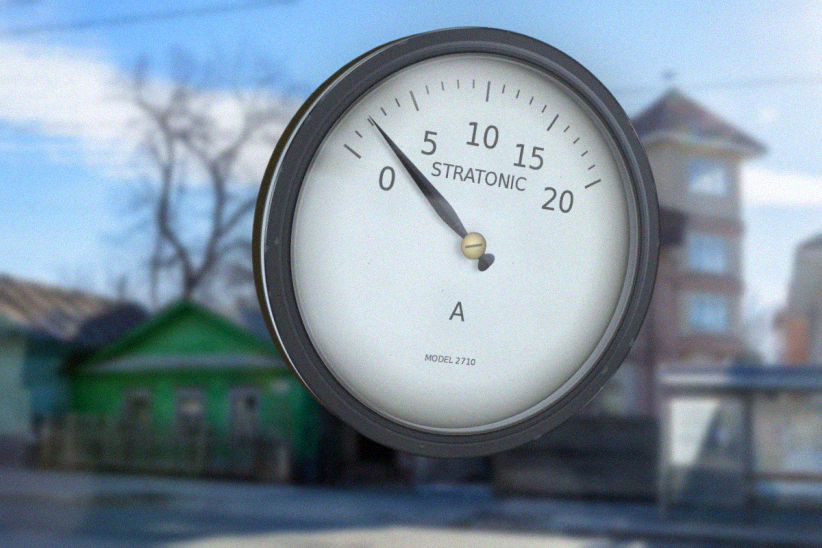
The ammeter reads 2 A
